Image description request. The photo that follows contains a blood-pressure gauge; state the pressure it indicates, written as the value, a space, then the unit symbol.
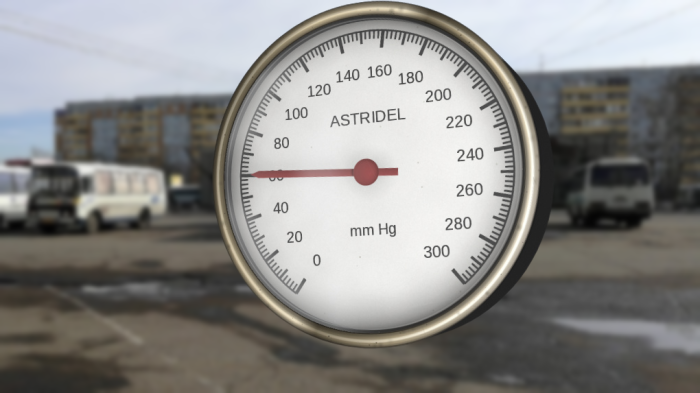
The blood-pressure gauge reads 60 mmHg
